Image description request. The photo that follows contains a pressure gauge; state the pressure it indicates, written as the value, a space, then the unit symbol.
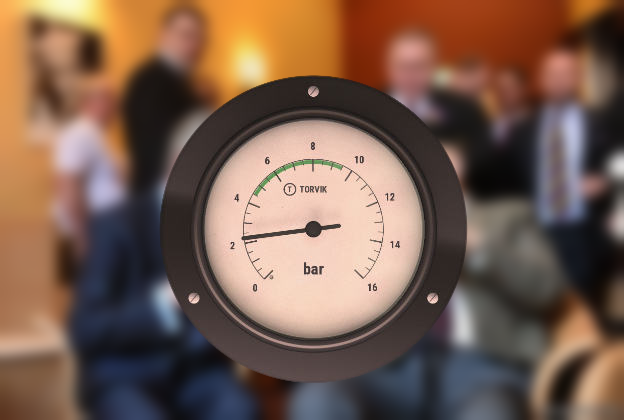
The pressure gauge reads 2.25 bar
